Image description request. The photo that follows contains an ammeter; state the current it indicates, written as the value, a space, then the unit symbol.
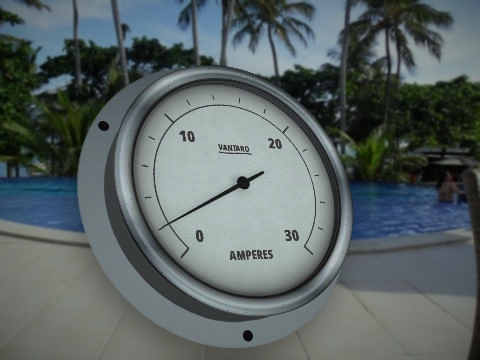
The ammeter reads 2 A
